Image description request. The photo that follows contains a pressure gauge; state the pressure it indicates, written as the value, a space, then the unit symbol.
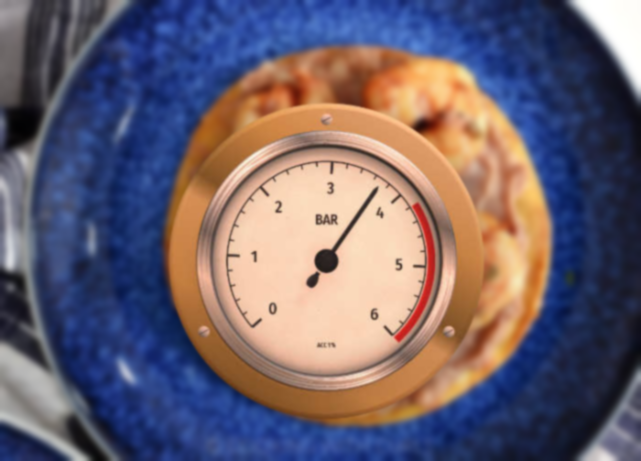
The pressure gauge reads 3.7 bar
